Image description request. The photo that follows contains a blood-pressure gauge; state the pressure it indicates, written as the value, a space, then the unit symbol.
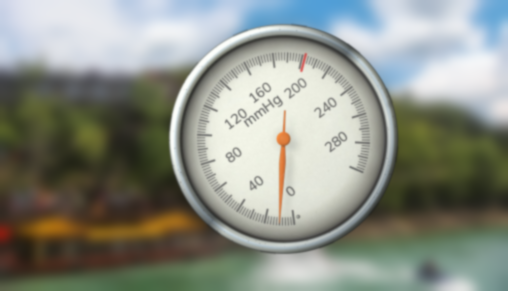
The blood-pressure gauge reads 10 mmHg
